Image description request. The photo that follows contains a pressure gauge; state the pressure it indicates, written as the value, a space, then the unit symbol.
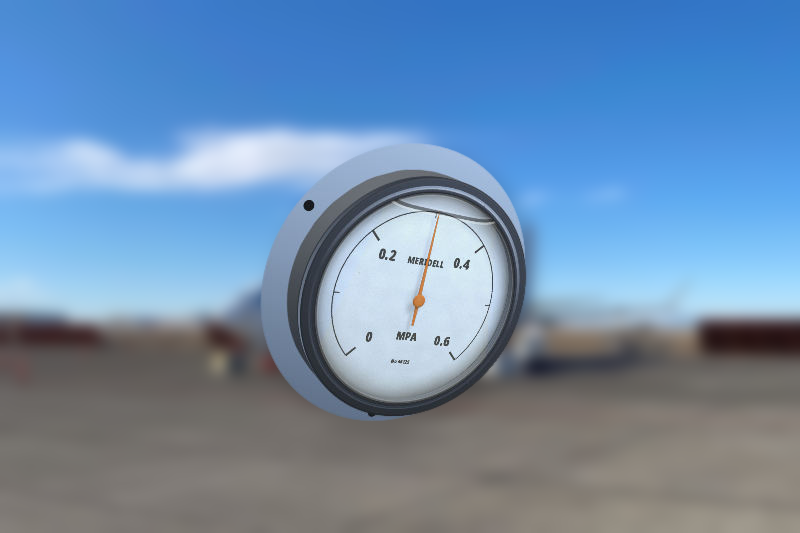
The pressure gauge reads 0.3 MPa
